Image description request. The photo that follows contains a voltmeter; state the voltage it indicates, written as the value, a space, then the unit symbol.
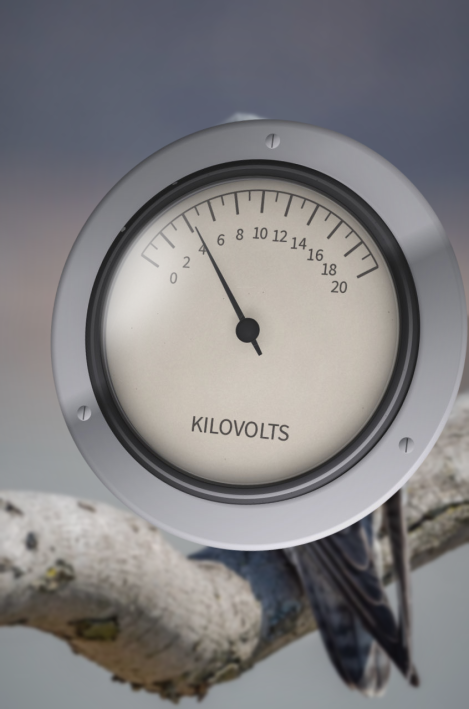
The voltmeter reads 4.5 kV
